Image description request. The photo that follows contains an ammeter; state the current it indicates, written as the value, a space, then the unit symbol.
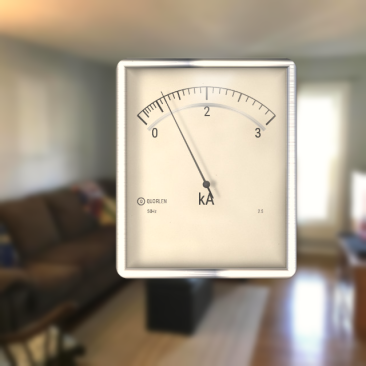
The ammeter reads 1.2 kA
